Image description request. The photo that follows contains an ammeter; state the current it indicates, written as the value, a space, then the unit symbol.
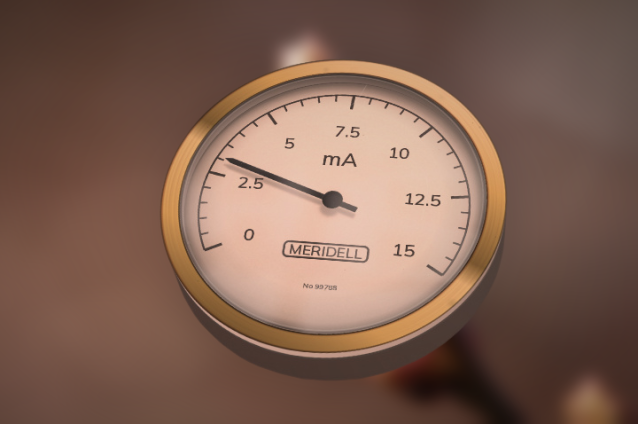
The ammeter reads 3 mA
